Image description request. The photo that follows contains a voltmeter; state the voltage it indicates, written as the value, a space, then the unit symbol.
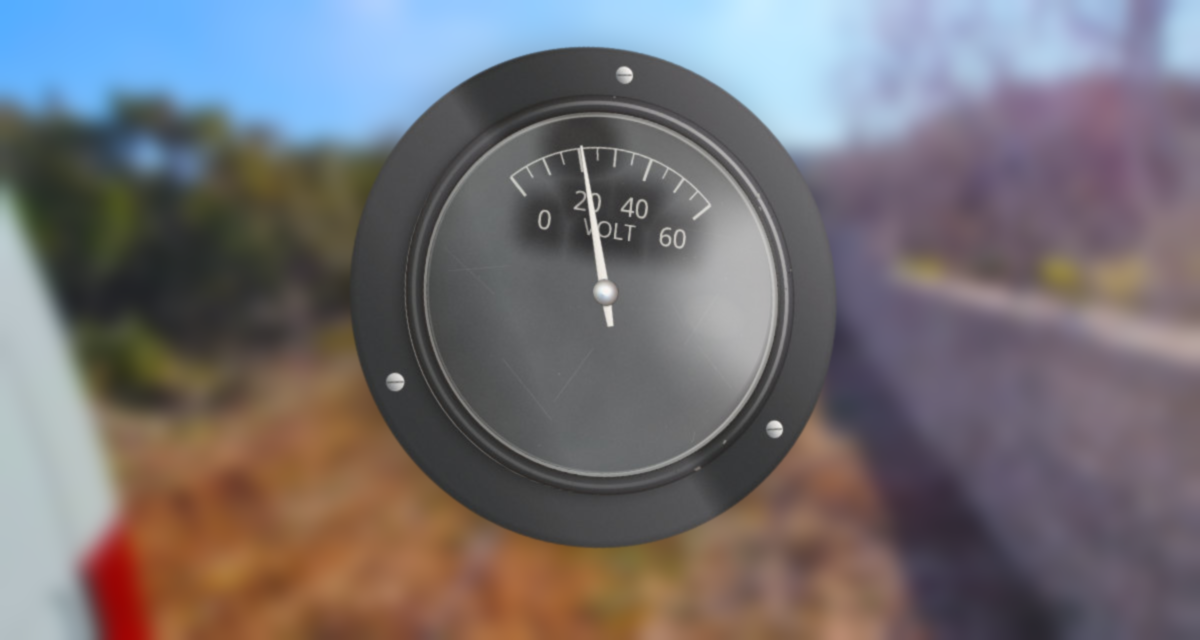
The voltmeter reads 20 V
